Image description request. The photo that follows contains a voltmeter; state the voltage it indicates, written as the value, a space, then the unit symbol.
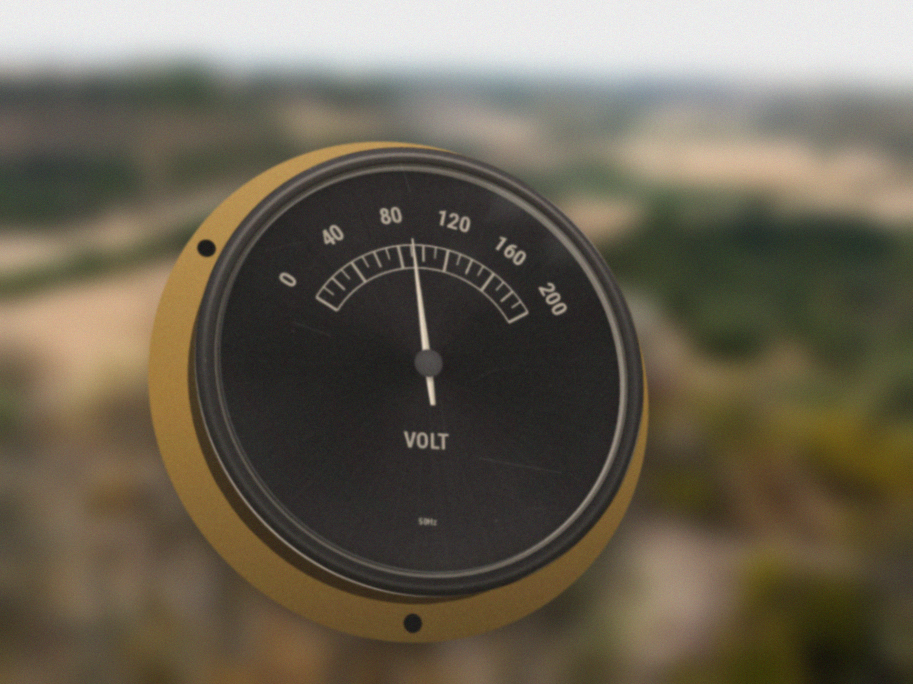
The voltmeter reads 90 V
